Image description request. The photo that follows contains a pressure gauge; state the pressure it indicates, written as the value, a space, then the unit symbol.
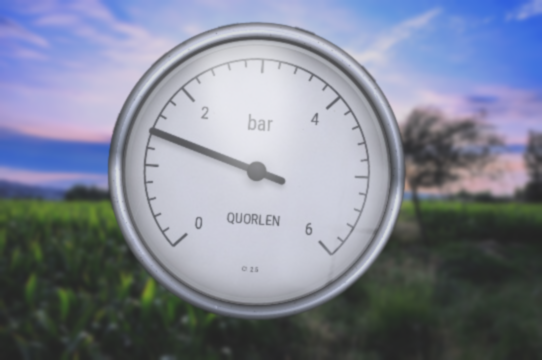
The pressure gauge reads 1.4 bar
